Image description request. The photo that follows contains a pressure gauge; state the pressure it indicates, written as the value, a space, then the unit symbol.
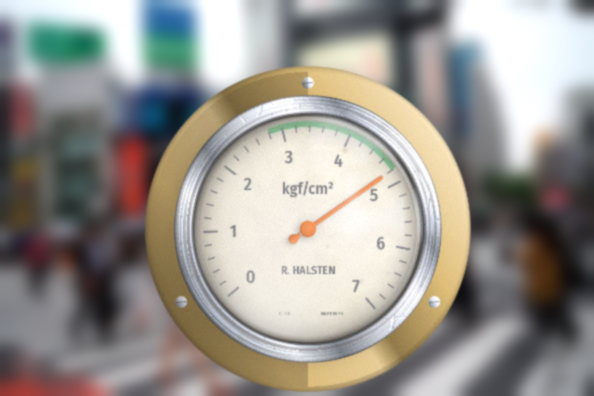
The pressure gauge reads 4.8 kg/cm²
